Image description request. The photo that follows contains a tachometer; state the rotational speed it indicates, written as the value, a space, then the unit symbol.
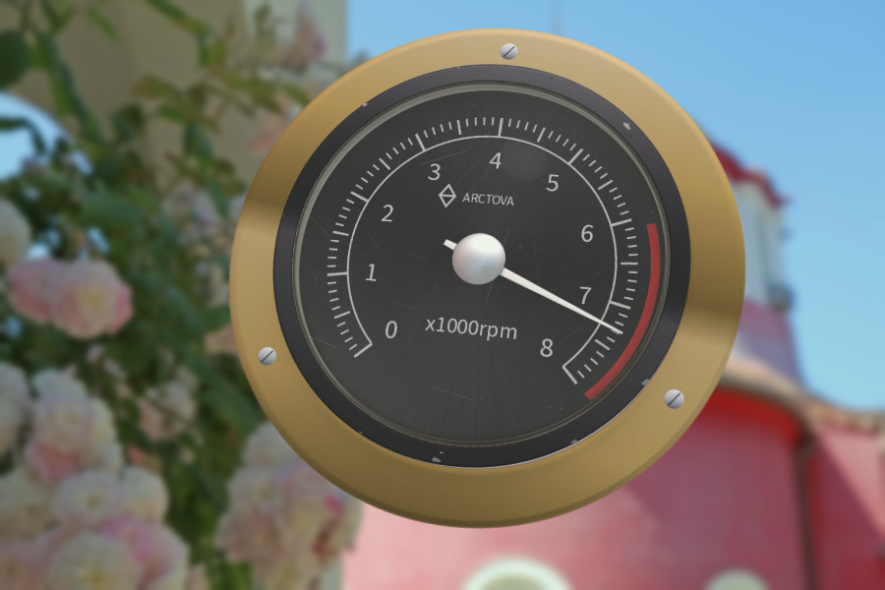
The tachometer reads 7300 rpm
